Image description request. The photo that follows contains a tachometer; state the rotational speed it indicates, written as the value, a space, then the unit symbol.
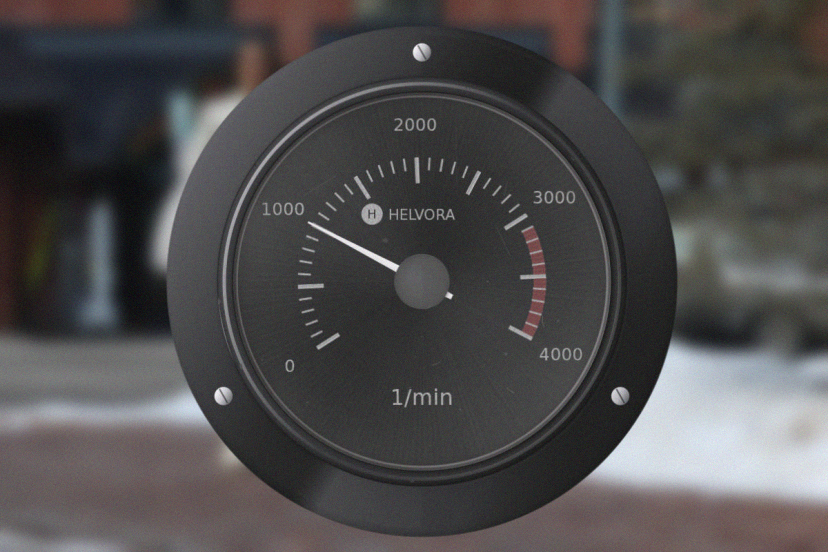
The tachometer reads 1000 rpm
